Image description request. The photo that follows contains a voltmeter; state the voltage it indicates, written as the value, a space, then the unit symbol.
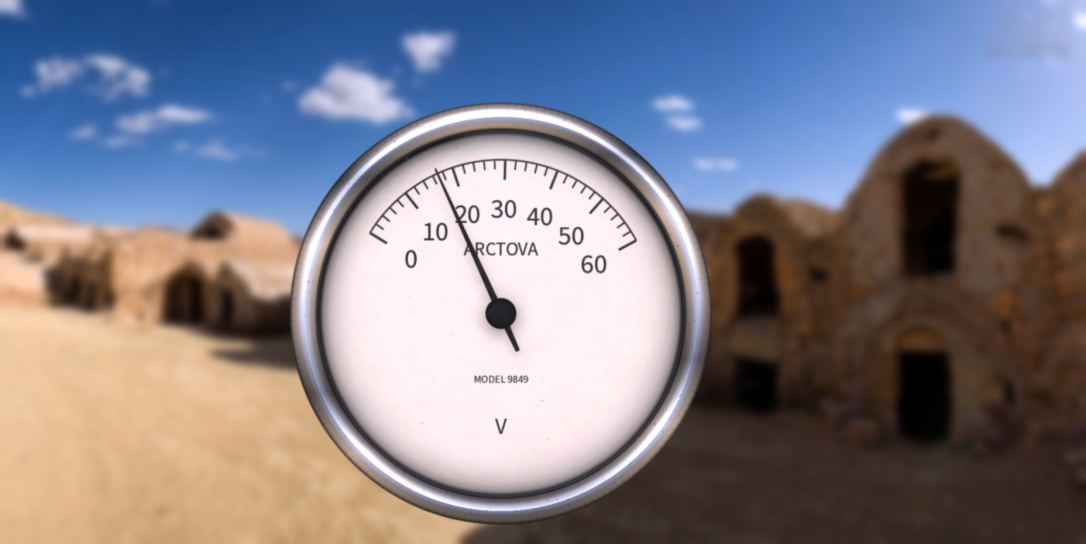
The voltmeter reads 17 V
